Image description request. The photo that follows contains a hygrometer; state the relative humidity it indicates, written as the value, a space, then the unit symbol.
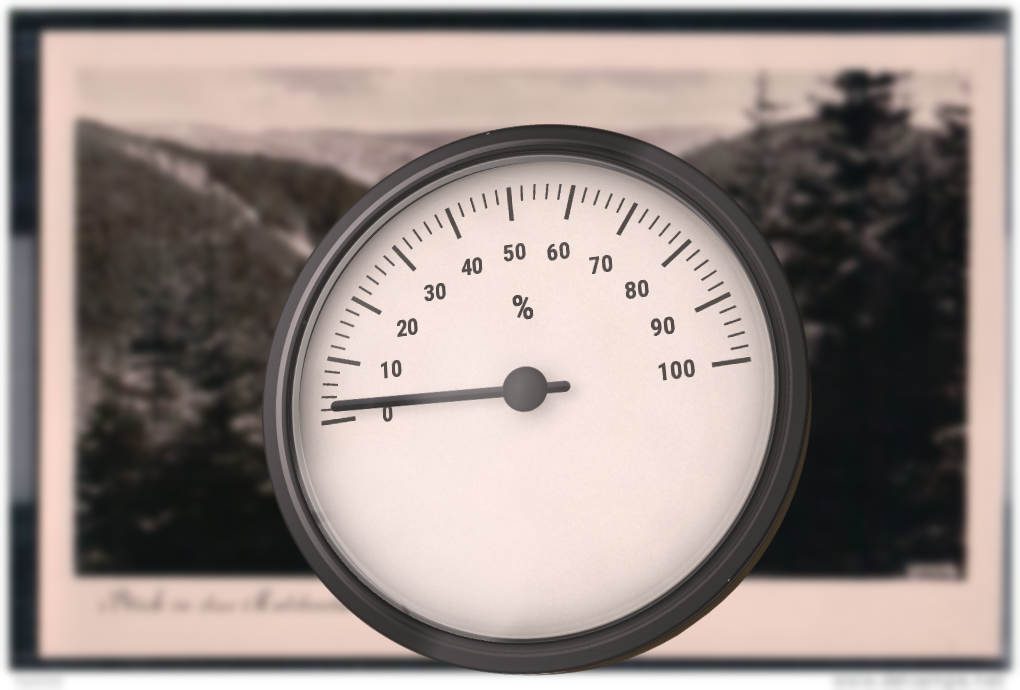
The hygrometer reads 2 %
